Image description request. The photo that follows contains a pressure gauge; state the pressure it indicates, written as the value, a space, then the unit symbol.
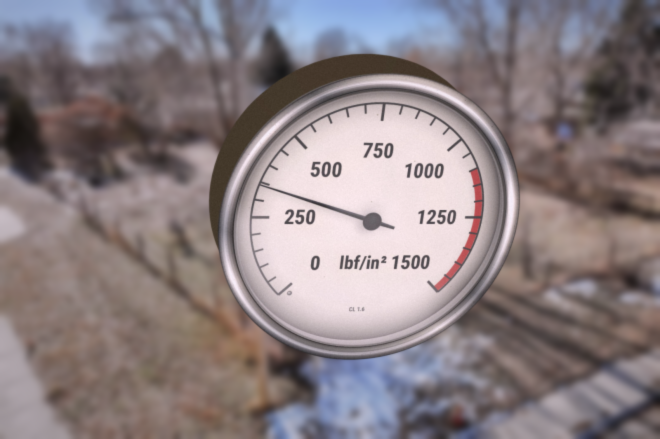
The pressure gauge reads 350 psi
